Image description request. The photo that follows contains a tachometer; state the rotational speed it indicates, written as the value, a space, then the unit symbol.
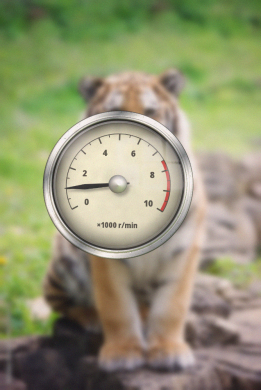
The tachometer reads 1000 rpm
